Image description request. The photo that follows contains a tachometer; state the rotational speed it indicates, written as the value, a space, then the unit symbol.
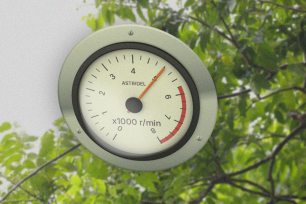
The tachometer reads 5000 rpm
